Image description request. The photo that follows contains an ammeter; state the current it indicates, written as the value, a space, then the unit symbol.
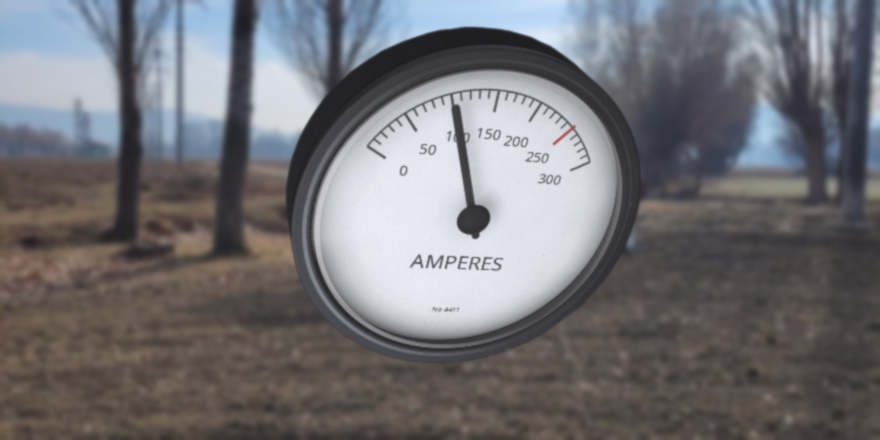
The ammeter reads 100 A
